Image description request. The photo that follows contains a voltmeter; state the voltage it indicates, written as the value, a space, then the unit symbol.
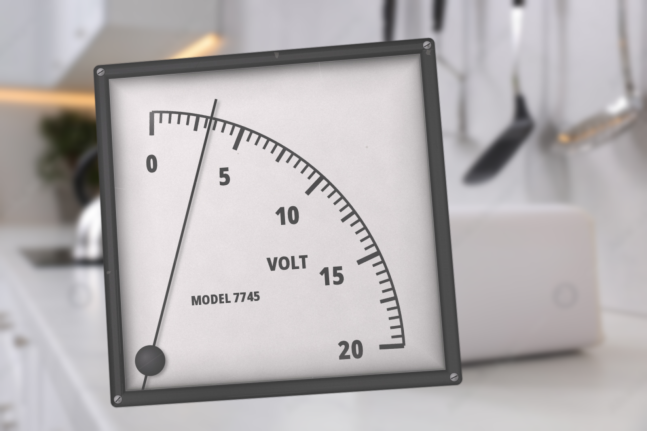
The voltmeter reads 3.25 V
